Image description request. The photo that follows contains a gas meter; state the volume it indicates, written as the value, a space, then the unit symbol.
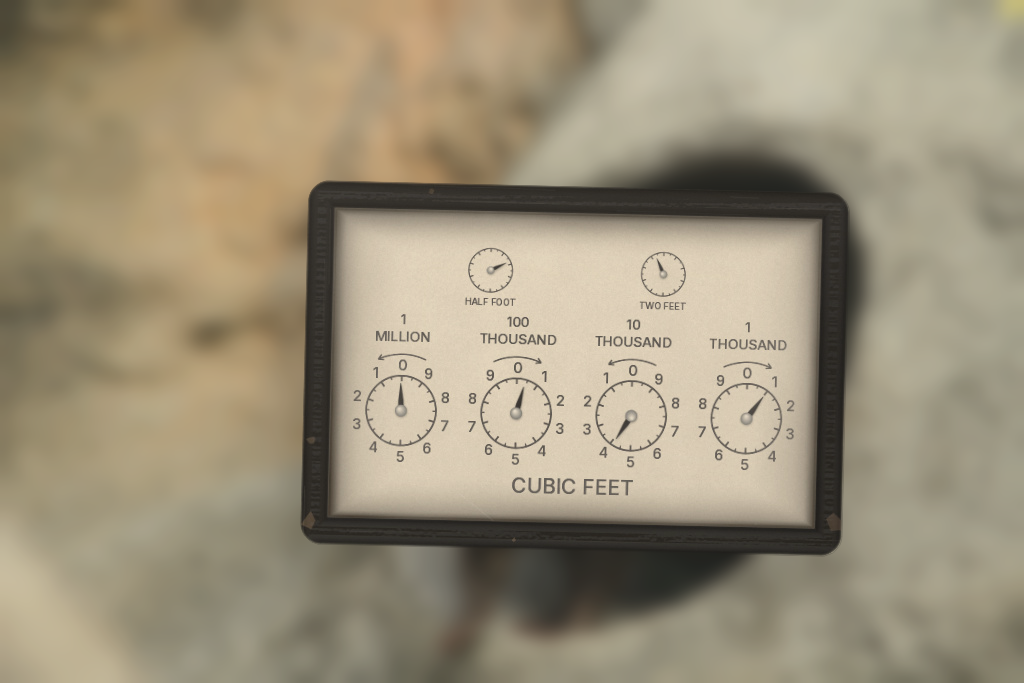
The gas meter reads 4100 ft³
